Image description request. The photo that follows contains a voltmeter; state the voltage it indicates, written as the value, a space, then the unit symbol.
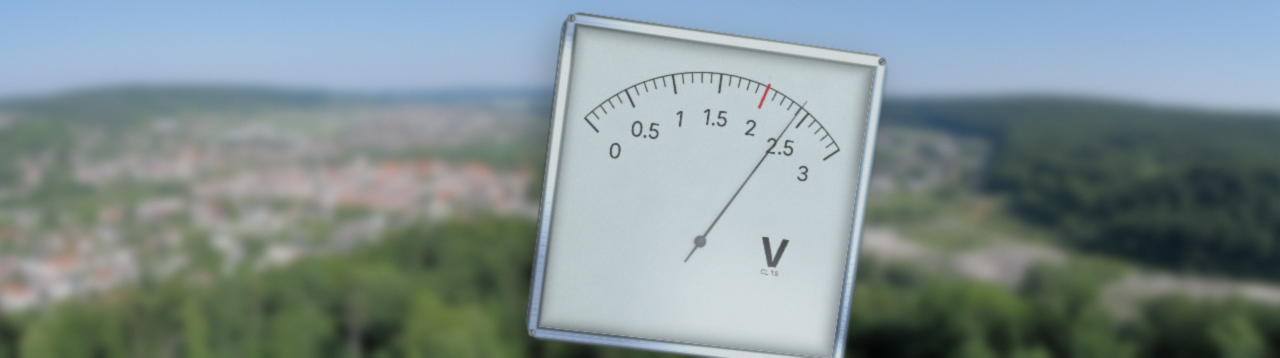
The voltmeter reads 2.4 V
